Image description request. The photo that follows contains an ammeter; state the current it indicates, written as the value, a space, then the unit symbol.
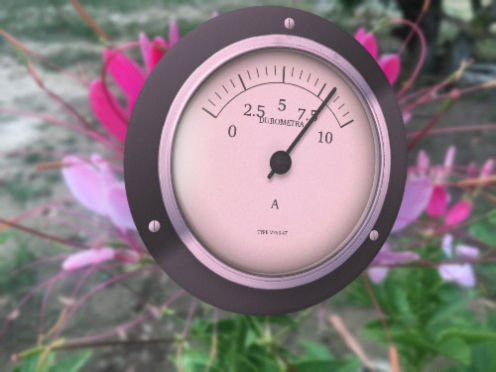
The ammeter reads 8 A
